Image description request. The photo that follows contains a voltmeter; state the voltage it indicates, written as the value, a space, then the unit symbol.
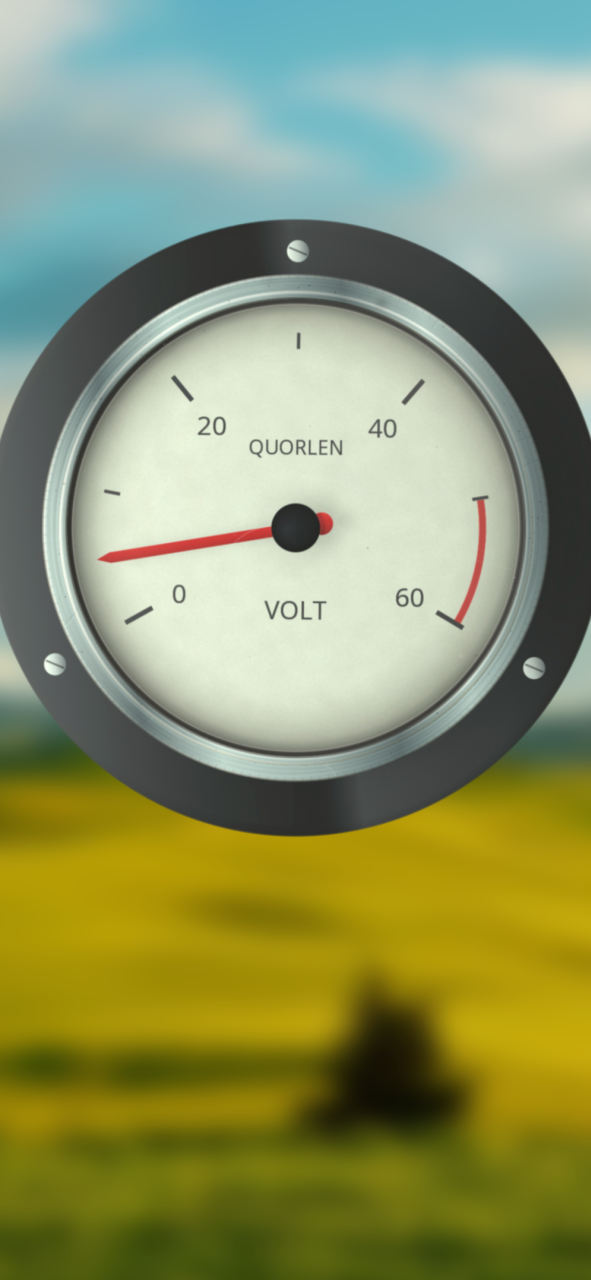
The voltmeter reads 5 V
